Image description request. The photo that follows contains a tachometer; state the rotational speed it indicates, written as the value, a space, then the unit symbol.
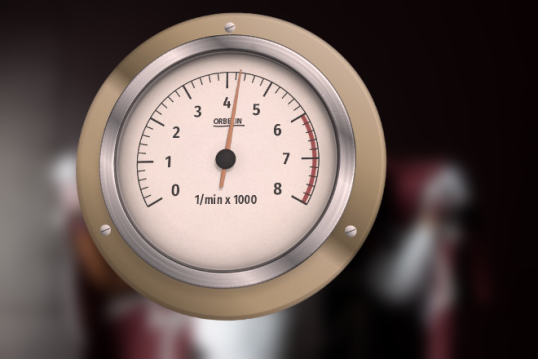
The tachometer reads 4300 rpm
